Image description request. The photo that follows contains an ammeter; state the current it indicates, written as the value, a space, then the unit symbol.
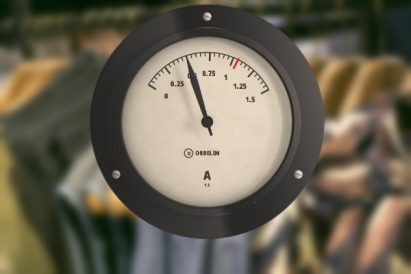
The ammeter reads 0.5 A
